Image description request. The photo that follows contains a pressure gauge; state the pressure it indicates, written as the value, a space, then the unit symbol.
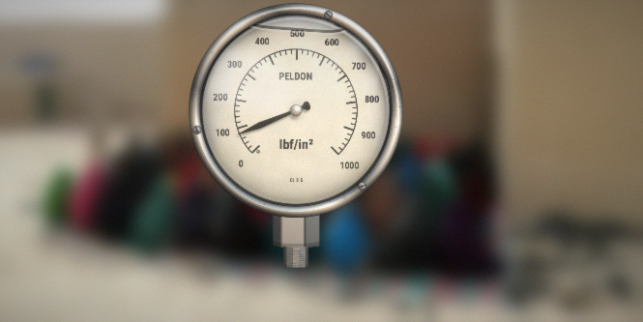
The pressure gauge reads 80 psi
